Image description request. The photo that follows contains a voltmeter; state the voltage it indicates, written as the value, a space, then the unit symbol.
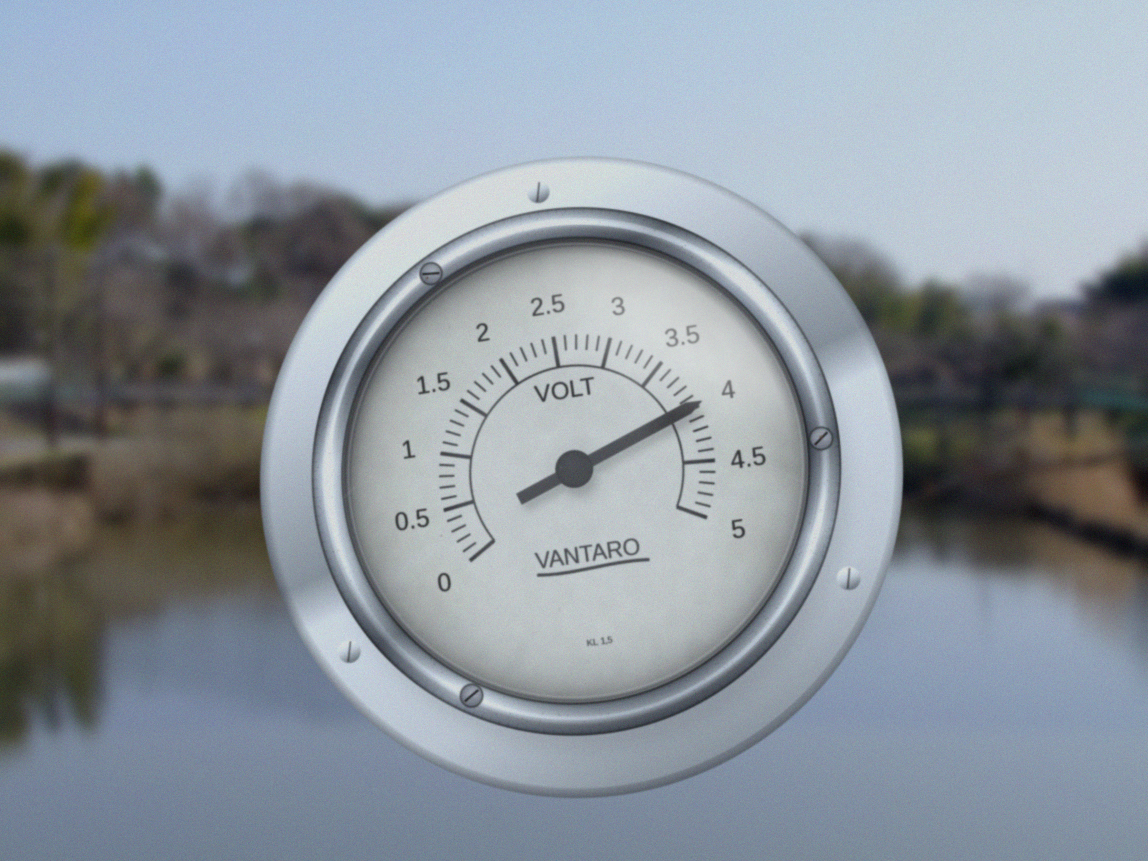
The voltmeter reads 4 V
